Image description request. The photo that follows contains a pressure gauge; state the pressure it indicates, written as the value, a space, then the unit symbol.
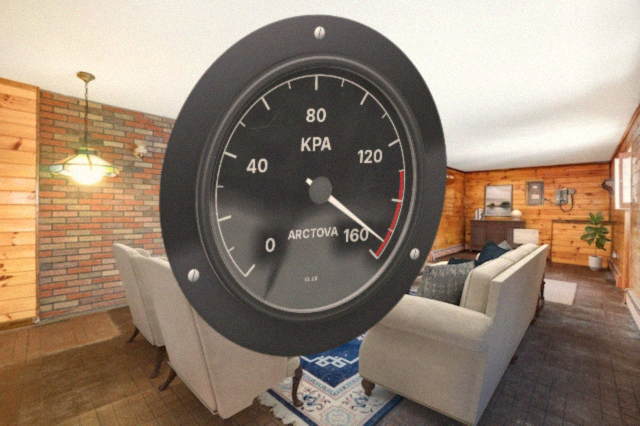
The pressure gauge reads 155 kPa
